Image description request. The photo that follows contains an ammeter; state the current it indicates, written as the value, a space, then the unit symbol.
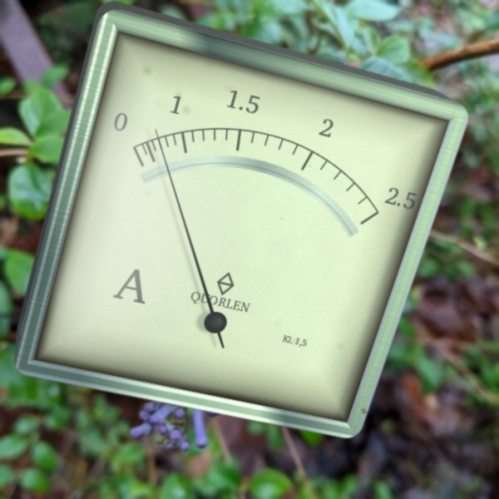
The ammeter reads 0.7 A
